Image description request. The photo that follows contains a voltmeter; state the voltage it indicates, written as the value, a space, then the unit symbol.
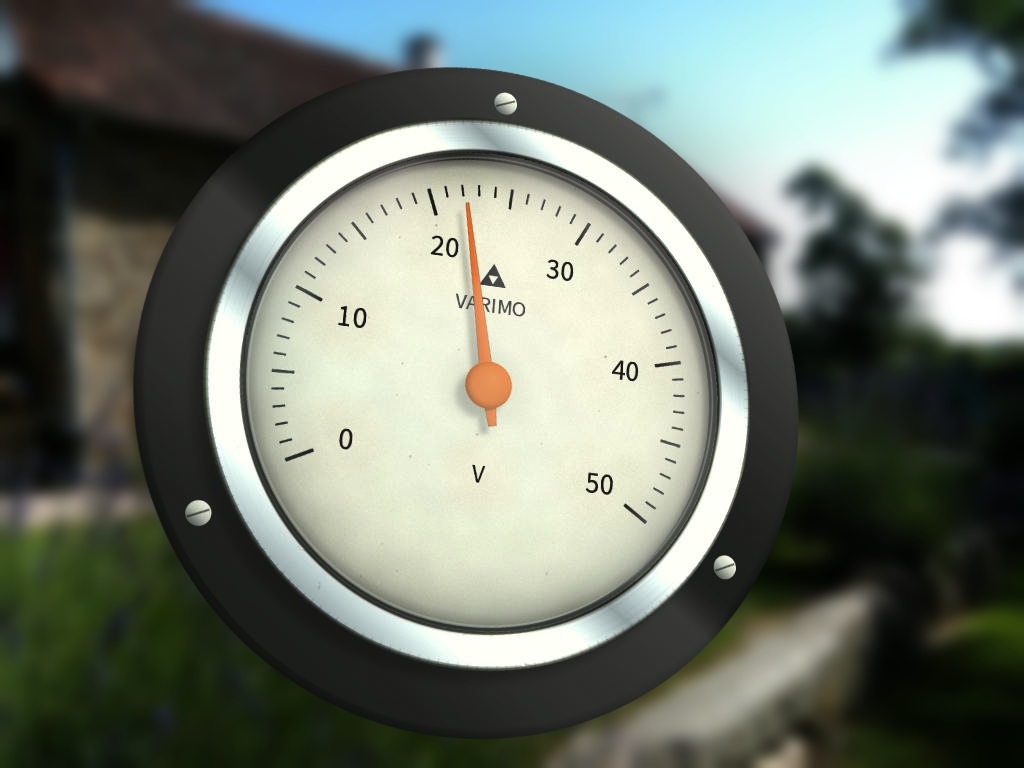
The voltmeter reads 22 V
